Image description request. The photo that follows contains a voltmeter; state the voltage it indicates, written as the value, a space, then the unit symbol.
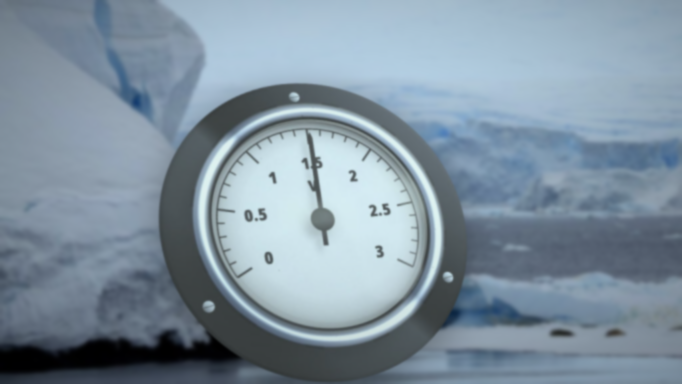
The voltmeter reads 1.5 V
